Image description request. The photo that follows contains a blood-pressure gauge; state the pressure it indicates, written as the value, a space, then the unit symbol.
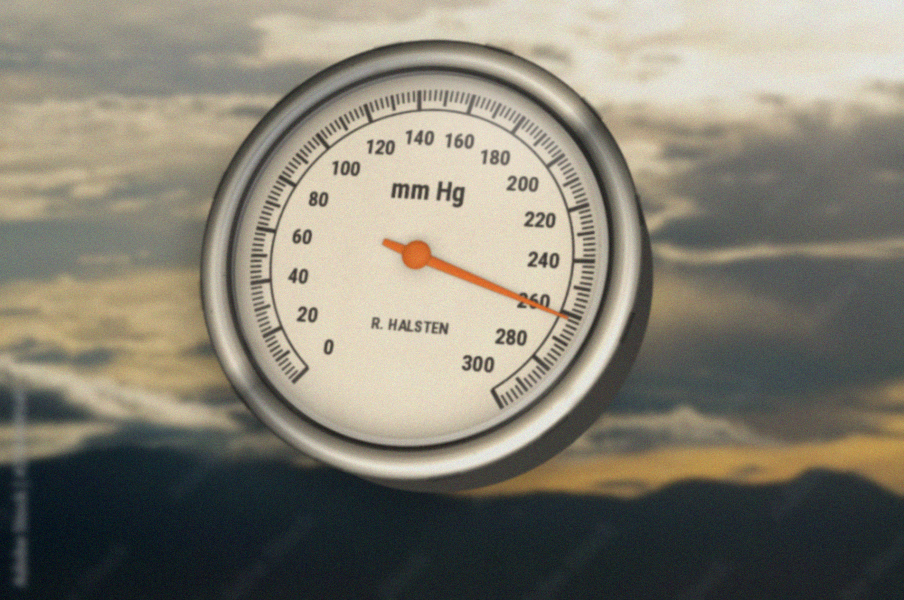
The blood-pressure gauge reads 262 mmHg
